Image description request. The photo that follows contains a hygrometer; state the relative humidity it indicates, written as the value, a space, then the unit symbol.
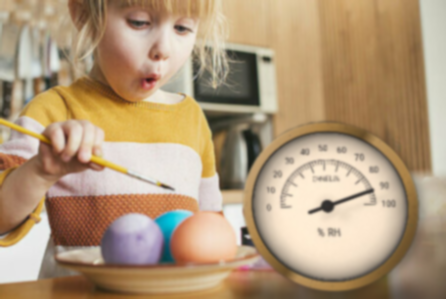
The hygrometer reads 90 %
